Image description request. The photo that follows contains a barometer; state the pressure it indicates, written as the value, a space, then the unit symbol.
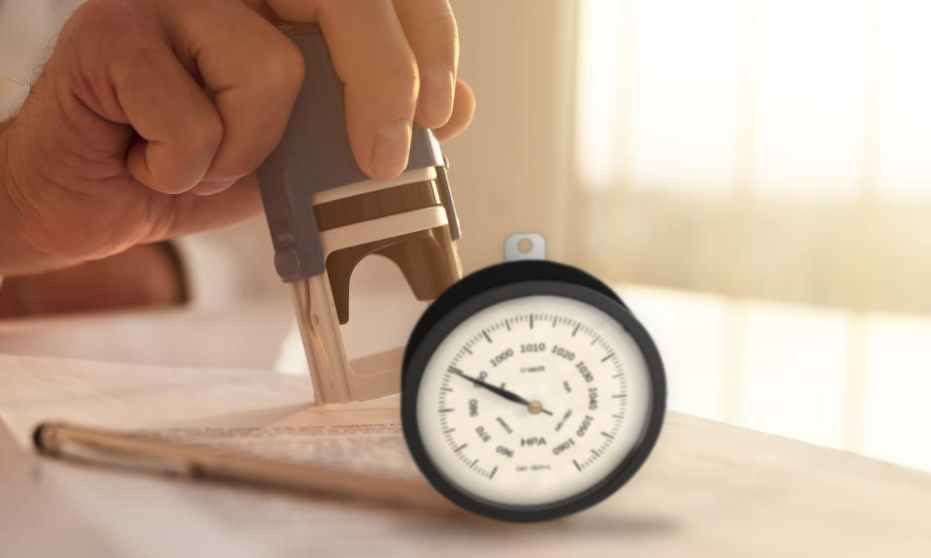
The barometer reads 990 hPa
